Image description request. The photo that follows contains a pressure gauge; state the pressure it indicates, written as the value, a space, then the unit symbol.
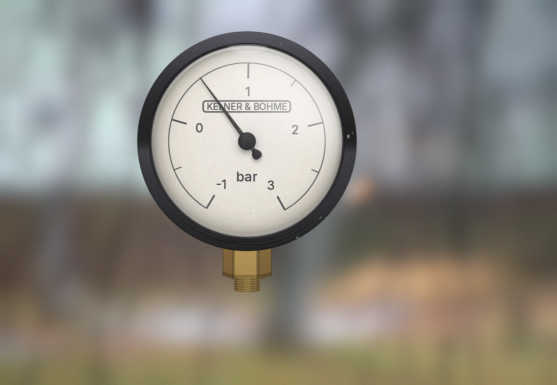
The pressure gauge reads 0.5 bar
